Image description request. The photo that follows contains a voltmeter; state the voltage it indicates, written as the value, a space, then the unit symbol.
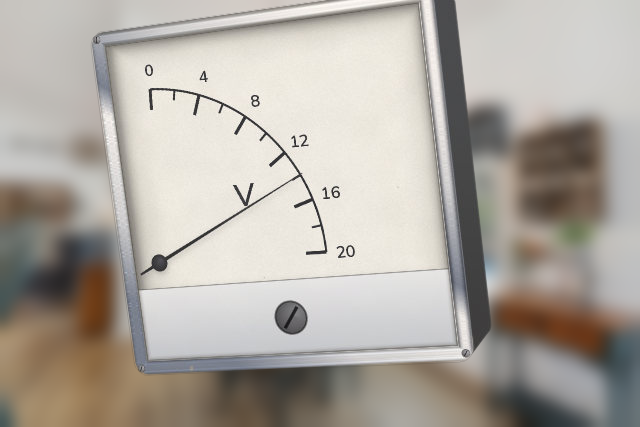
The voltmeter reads 14 V
